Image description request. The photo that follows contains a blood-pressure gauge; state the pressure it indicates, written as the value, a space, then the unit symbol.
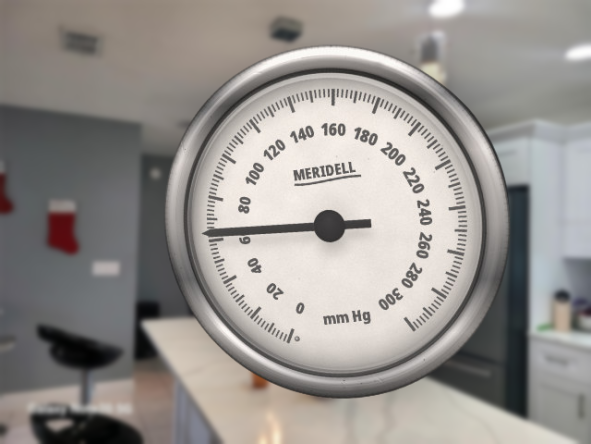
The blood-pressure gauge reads 64 mmHg
